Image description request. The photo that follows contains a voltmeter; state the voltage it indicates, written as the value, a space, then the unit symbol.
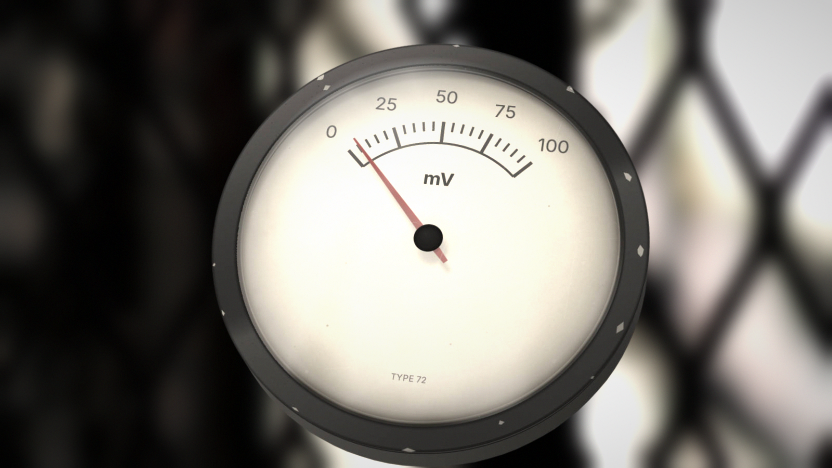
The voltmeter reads 5 mV
